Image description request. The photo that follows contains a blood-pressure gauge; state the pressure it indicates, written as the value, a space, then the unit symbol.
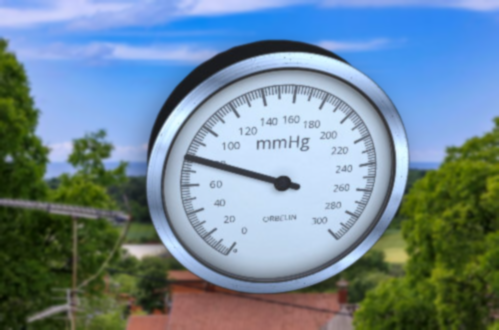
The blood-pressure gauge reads 80 mmHg
